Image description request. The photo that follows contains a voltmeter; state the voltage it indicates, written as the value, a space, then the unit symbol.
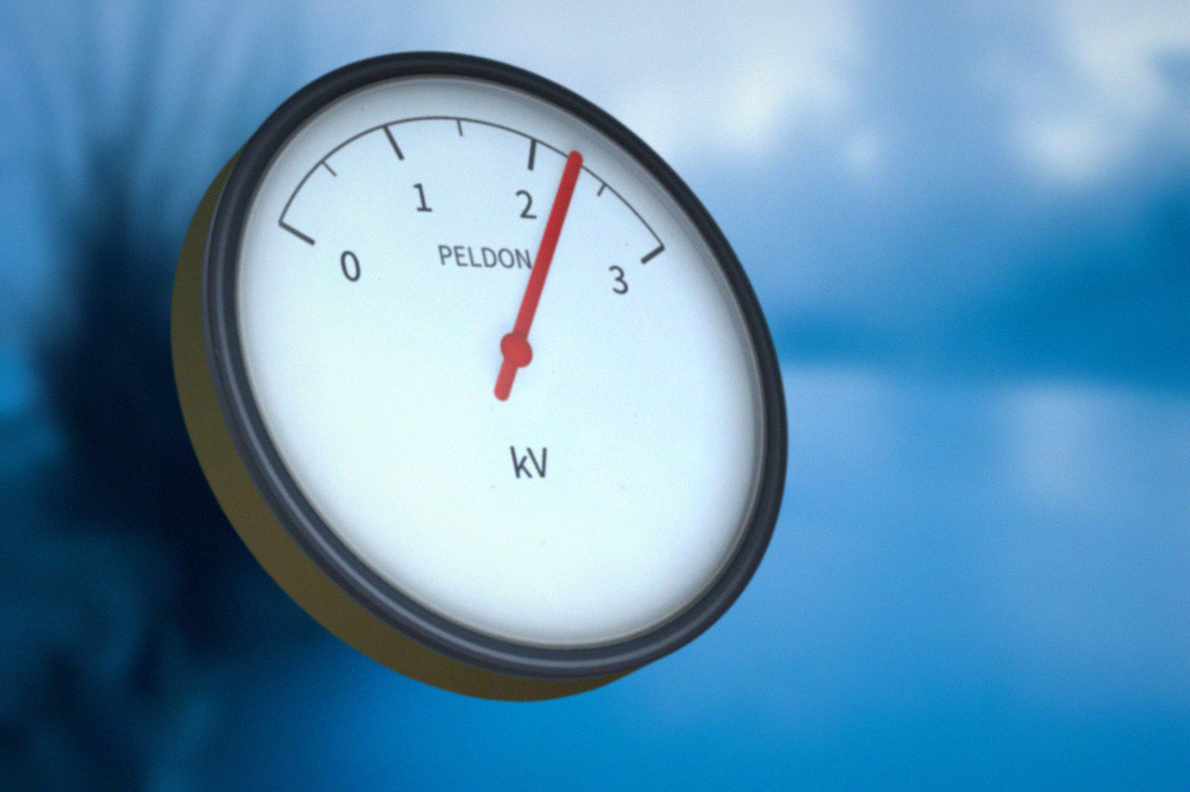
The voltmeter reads 2.25 kV
